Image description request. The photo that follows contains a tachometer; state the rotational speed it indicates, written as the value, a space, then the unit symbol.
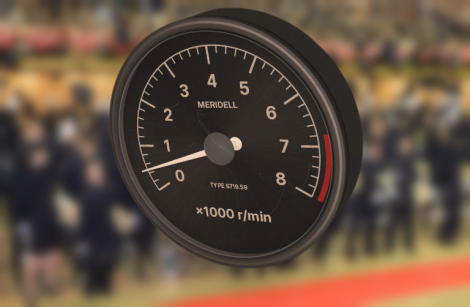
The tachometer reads 500 rpm
